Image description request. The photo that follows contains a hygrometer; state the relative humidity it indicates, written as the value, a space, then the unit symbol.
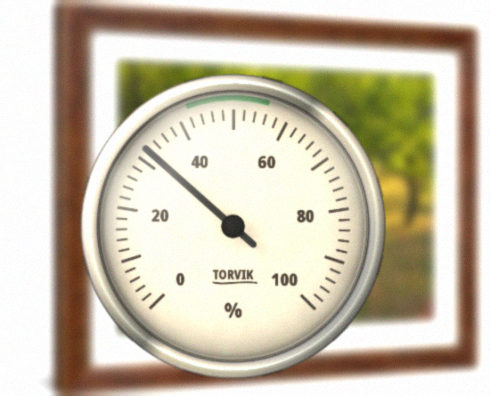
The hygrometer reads 32 %
